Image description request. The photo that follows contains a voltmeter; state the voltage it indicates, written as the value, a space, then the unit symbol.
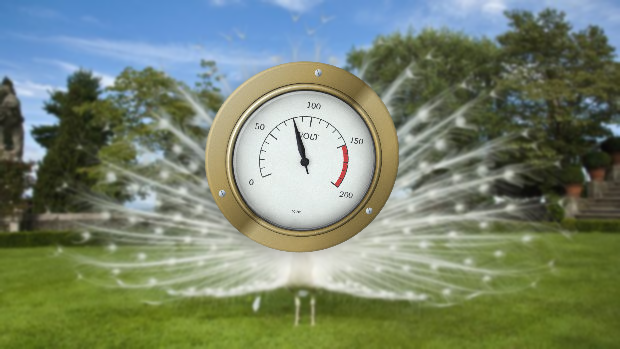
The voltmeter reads 80 V
